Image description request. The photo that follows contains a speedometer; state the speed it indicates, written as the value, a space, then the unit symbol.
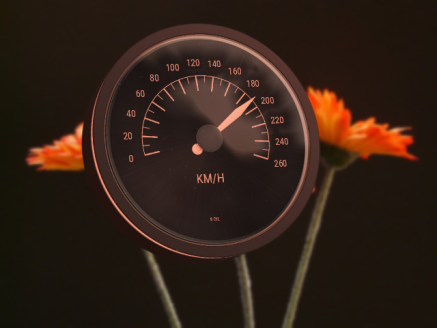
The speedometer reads 190 km/h
